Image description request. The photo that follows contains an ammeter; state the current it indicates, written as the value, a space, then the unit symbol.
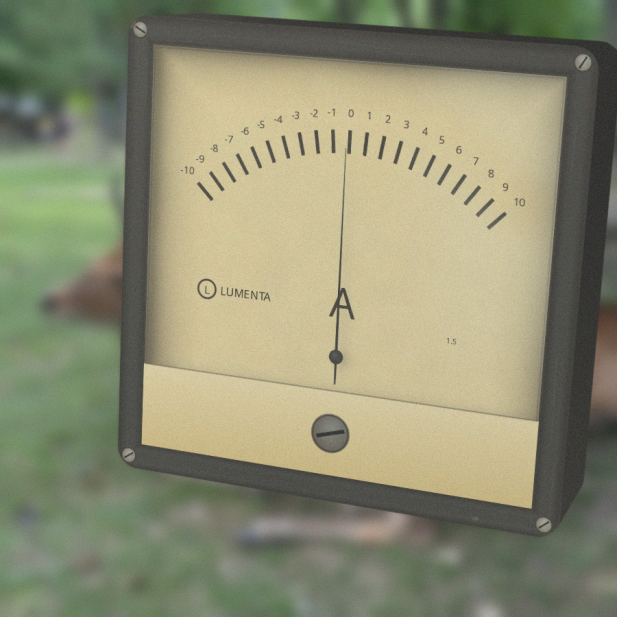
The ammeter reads 0 A
